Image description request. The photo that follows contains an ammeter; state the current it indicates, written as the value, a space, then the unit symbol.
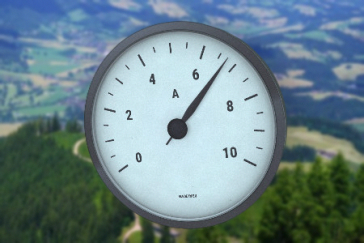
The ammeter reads 6.75 A
